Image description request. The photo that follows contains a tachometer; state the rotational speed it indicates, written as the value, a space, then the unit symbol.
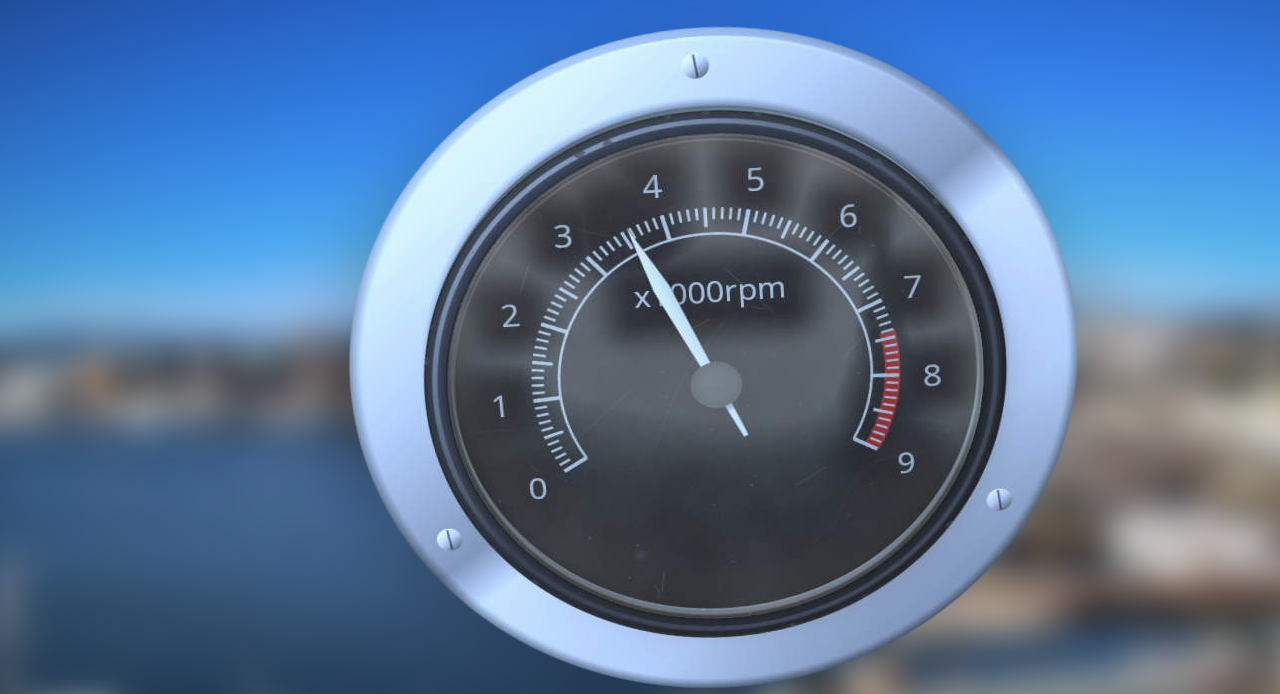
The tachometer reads 3600 rpm
